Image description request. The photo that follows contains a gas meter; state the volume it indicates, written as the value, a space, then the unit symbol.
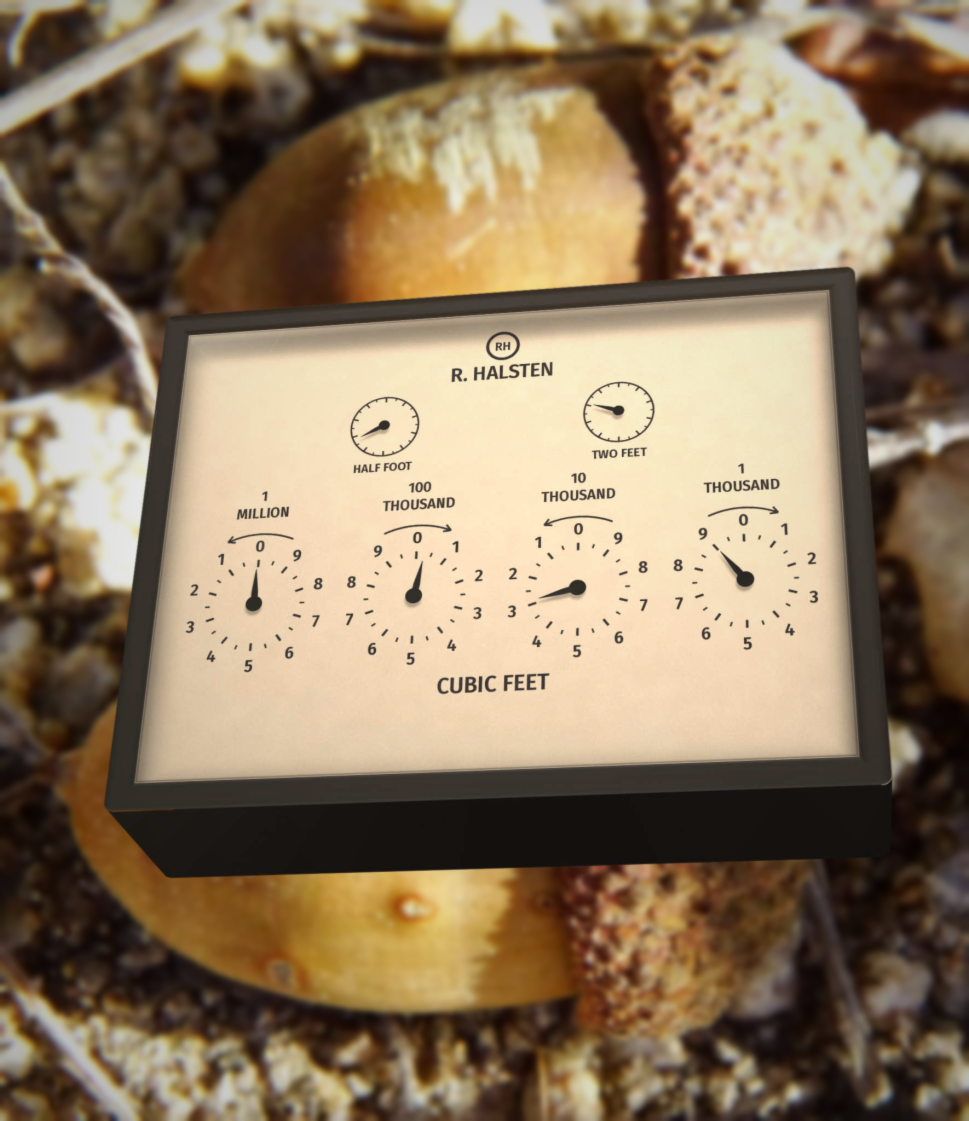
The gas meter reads 2900 ft³
